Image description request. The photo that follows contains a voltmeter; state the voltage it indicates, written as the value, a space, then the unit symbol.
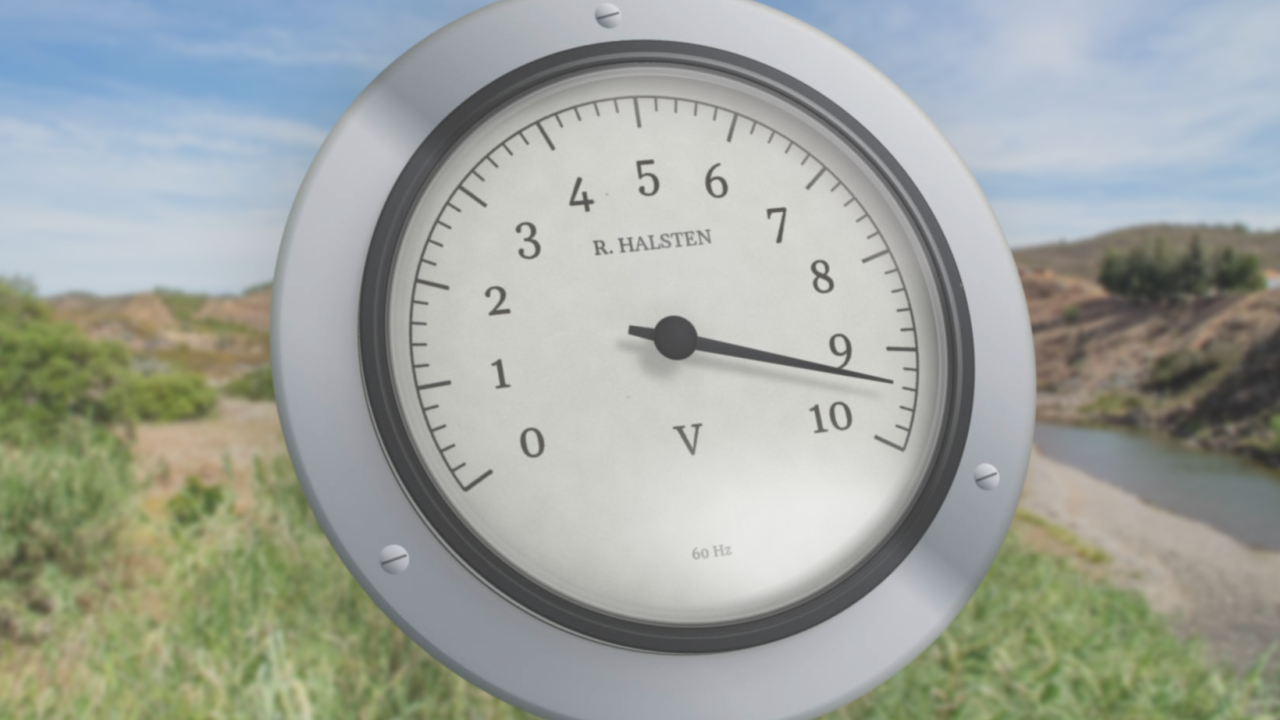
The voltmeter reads 9.4 V
